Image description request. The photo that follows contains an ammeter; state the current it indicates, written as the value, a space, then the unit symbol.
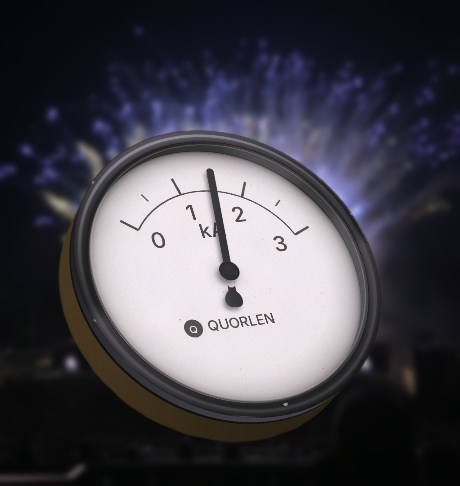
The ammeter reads 1.5 kA
